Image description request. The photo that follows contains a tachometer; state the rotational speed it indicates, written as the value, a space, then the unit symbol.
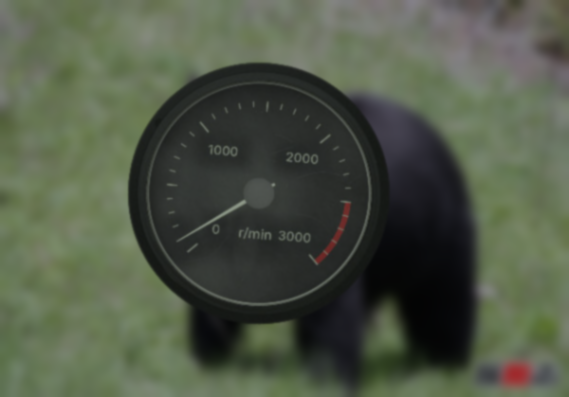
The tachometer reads 100 rpm
